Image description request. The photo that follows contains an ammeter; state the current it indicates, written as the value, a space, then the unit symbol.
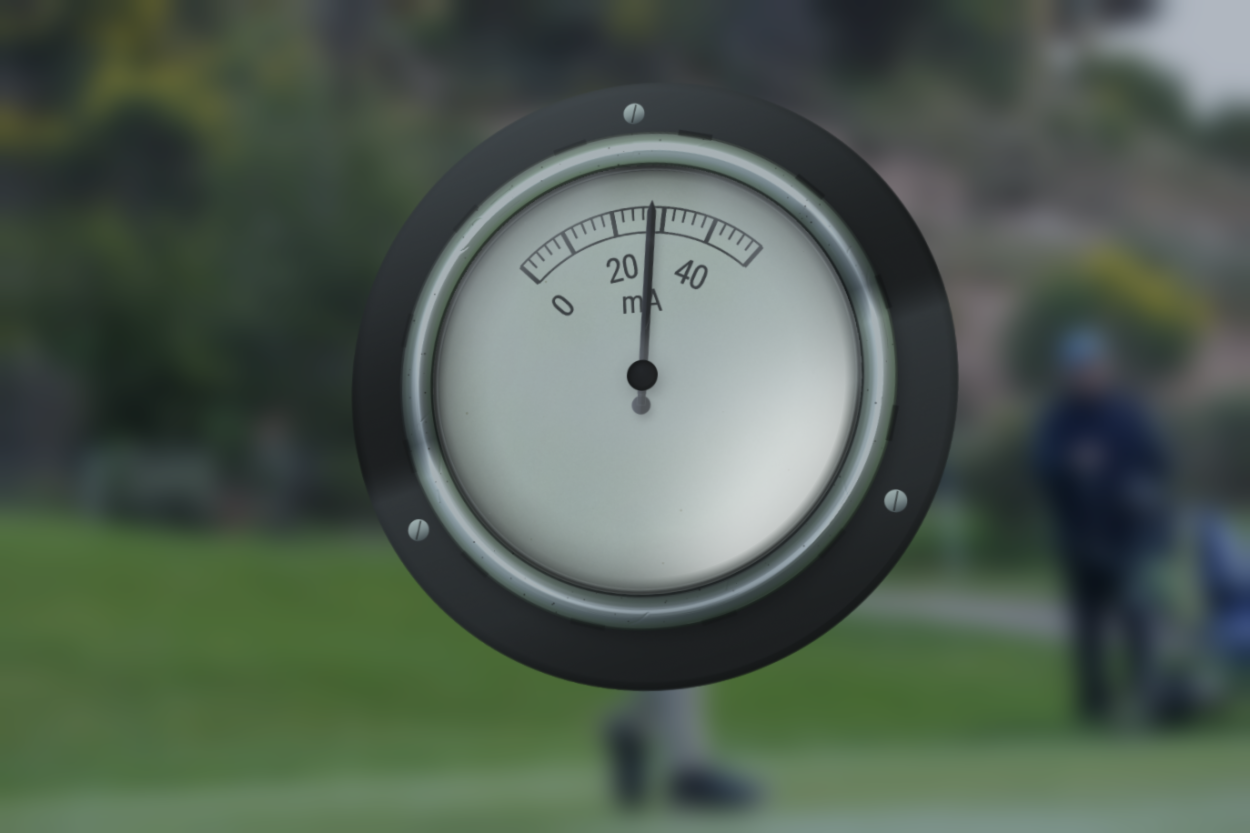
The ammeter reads 28 mA
